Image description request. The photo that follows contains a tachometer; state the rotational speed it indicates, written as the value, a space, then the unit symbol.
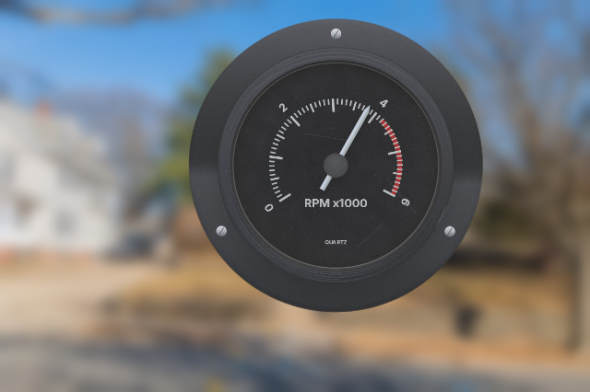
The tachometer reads 3800 rpm
